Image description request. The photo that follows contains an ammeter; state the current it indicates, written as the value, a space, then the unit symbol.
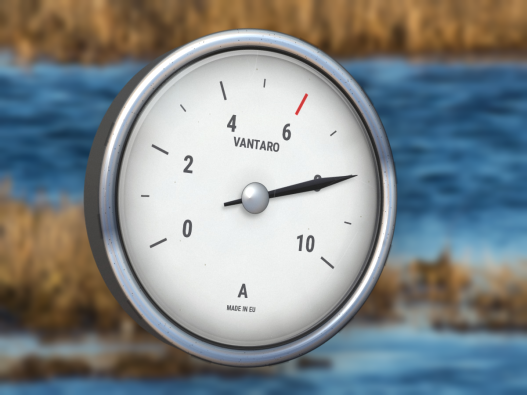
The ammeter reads 8 A
